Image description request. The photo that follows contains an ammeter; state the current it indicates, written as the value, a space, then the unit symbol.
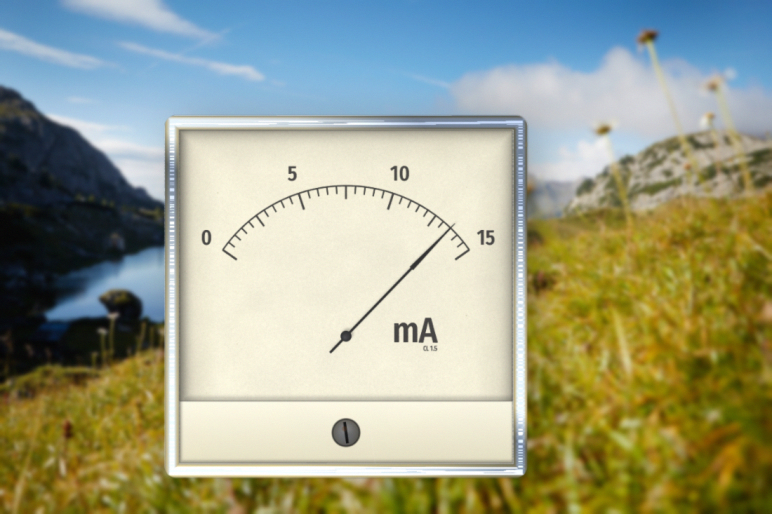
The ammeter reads 13.5 mA
